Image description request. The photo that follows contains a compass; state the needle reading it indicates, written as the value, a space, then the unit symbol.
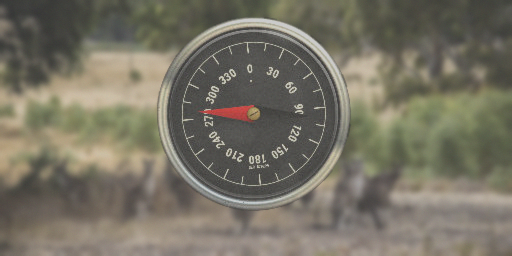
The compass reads 277.5 °
